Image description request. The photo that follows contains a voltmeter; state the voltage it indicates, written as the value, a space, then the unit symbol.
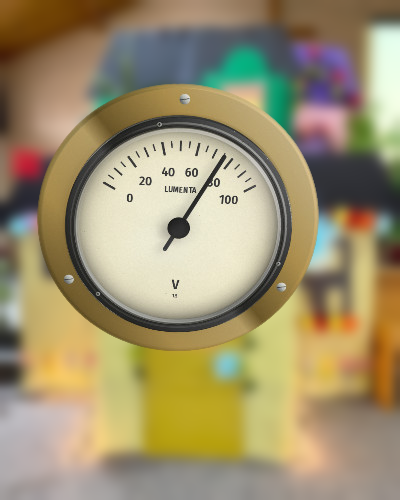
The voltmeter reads 75 V
